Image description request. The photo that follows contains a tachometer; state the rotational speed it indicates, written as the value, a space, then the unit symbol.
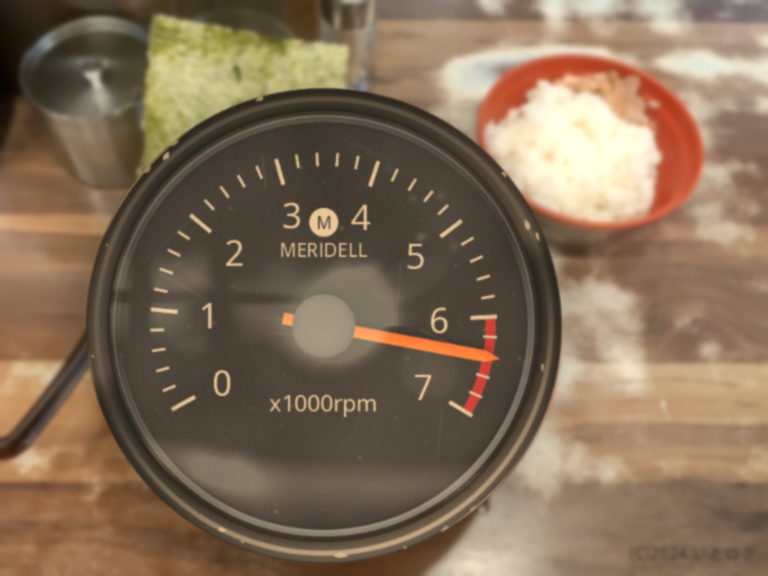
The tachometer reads 6400 rpm
